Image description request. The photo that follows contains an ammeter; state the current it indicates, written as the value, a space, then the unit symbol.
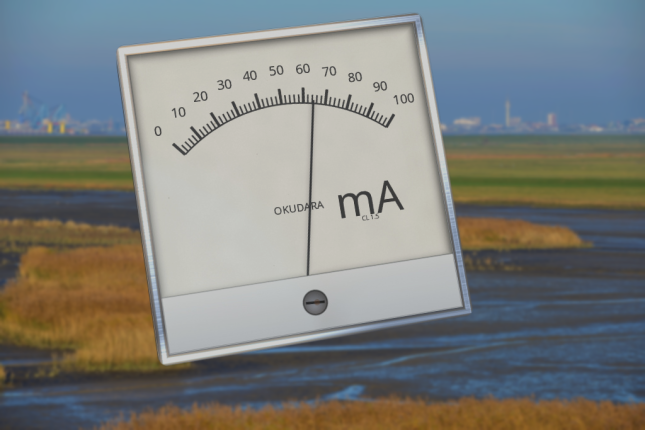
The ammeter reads 64 mA
